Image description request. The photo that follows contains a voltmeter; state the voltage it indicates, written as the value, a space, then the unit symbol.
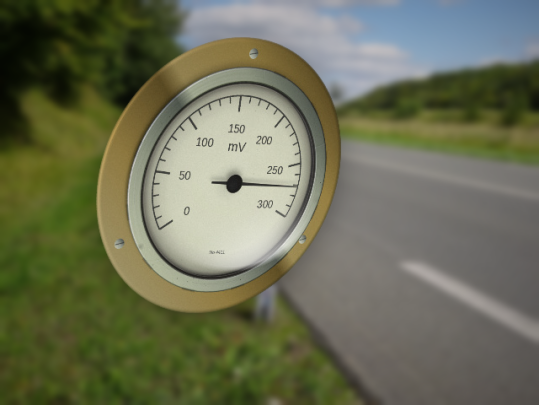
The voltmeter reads 270 mV
